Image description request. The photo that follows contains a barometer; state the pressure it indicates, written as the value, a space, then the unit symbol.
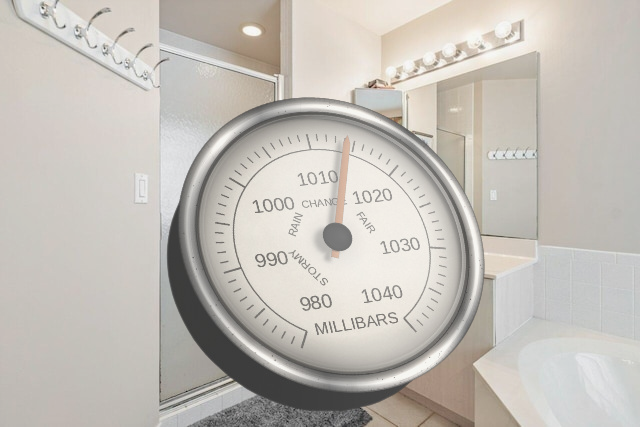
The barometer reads 1014 mbar
